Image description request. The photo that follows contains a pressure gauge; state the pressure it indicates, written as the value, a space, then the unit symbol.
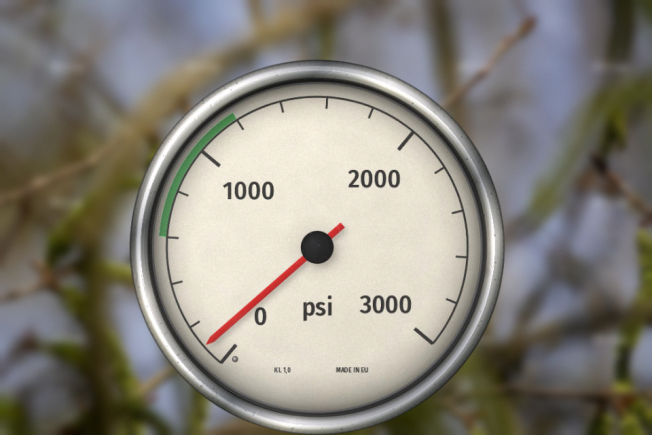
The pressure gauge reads 100 psi
